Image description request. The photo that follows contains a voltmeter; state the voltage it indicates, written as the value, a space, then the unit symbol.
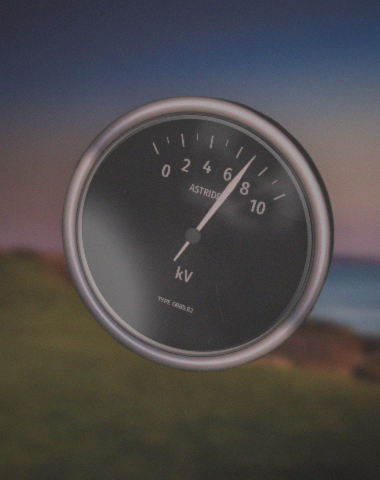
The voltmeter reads 7 kV
